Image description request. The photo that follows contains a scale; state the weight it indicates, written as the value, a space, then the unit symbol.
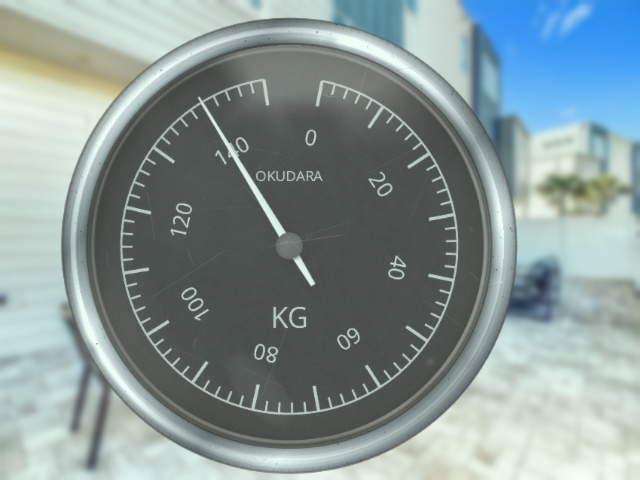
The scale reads 140 kg
